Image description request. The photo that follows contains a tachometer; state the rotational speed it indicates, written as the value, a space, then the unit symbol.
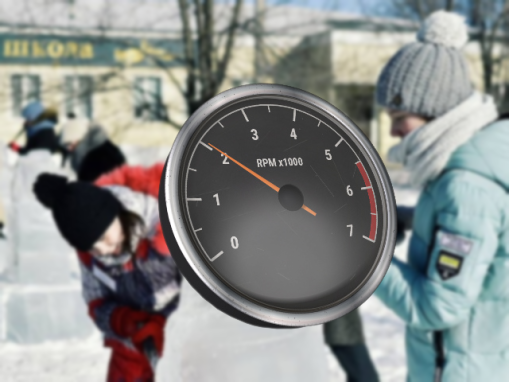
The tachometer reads 2000 rpm
